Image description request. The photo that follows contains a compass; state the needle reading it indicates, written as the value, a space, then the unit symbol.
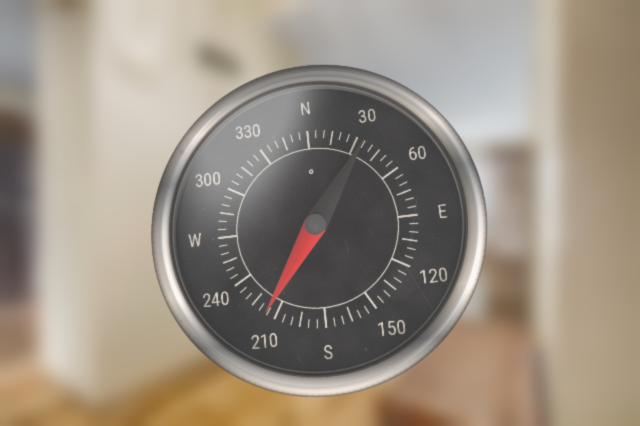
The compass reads 215 °
